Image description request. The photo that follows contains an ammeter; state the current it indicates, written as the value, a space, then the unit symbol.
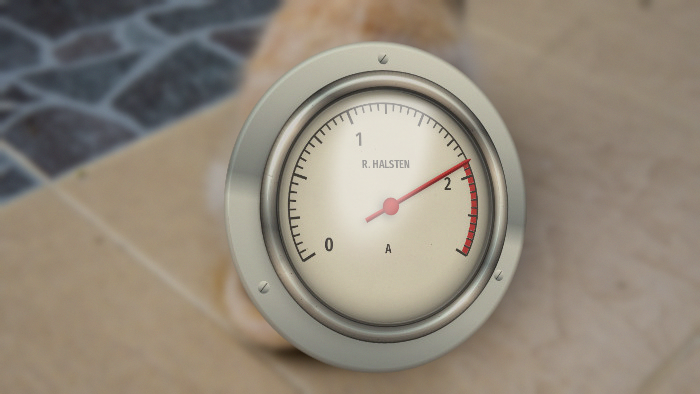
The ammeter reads 1.9 A
